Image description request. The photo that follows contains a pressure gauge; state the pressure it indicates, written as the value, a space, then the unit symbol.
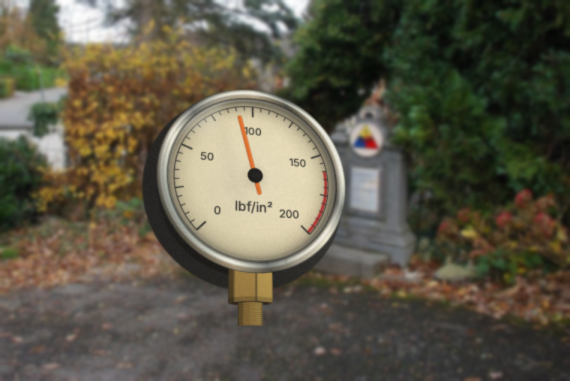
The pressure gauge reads 90 psi
